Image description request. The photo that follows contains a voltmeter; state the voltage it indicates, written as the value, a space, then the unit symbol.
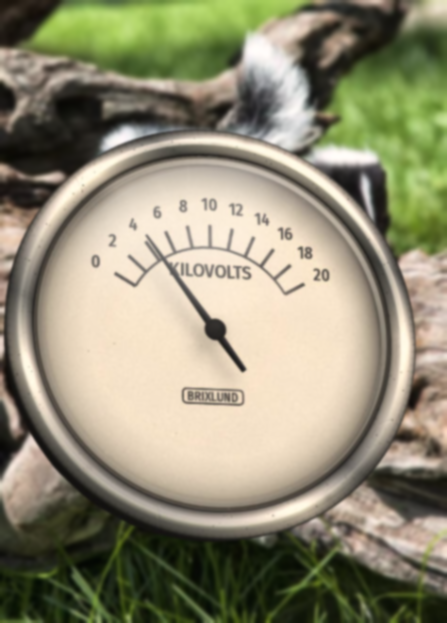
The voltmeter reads 4 kV
